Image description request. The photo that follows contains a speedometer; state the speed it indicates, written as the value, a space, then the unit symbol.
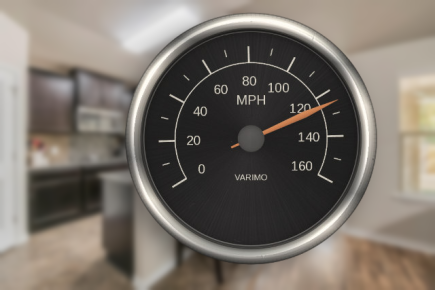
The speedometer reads 125 mph
